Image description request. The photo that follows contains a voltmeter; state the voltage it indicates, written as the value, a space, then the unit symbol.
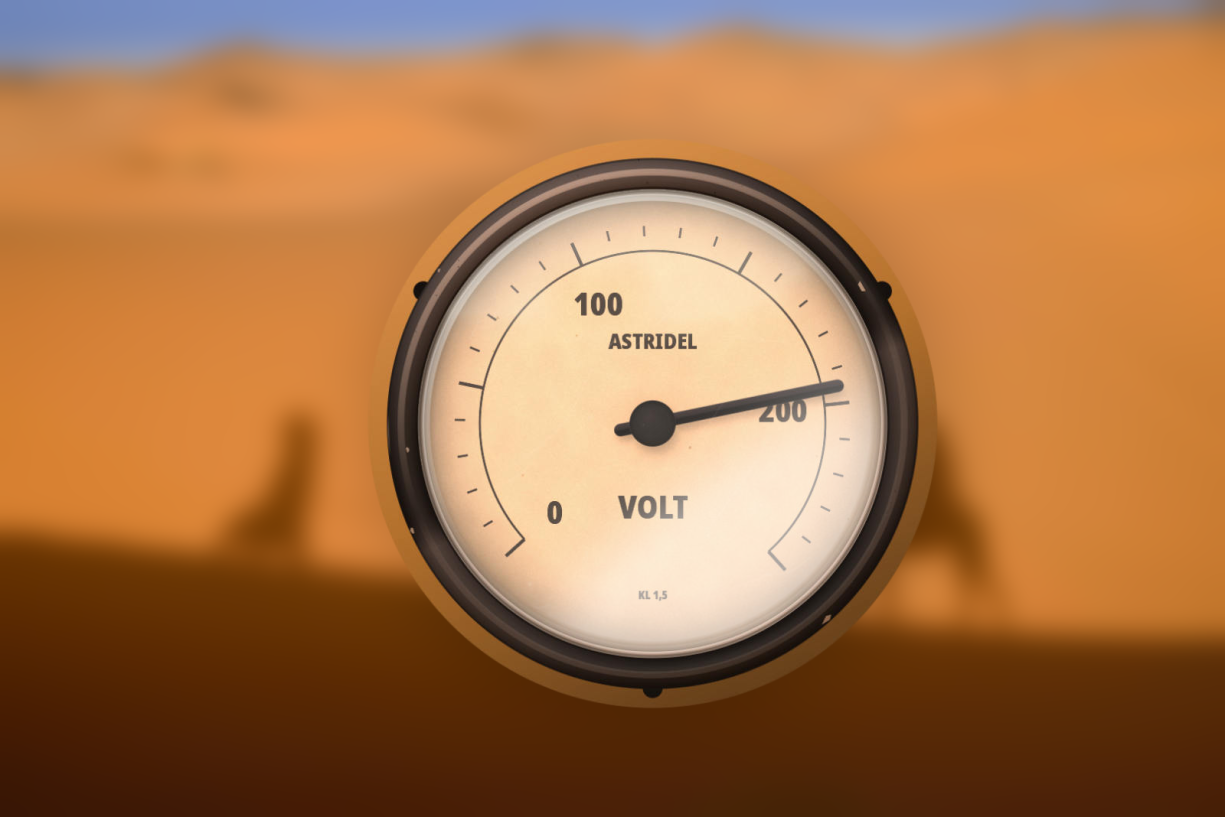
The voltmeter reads 195 V
